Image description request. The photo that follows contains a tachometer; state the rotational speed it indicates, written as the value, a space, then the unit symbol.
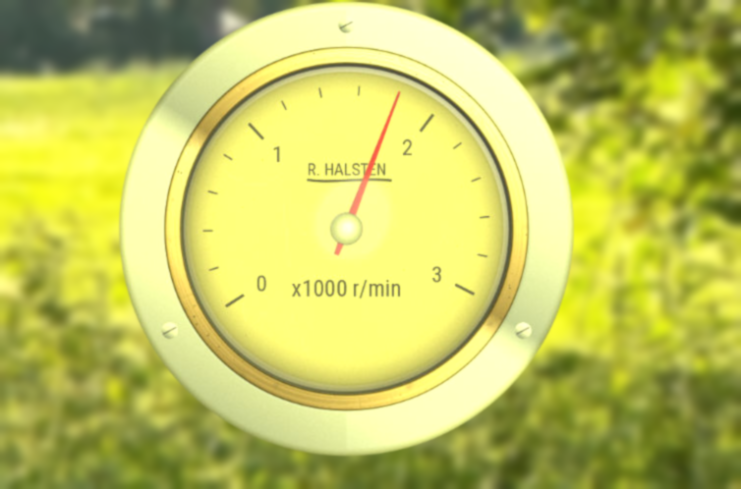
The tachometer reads 1800 rpm
